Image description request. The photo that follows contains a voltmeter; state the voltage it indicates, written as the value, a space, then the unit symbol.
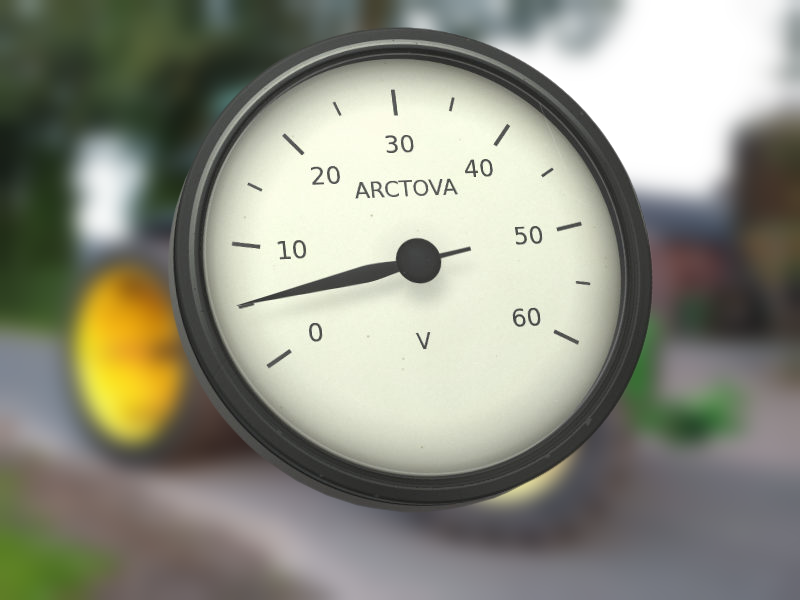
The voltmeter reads 5 V
